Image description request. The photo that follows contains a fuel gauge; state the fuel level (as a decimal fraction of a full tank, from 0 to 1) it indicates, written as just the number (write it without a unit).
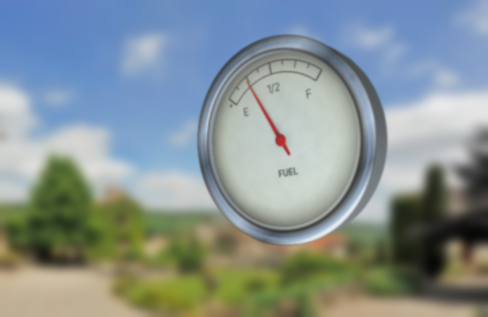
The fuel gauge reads 0.25
